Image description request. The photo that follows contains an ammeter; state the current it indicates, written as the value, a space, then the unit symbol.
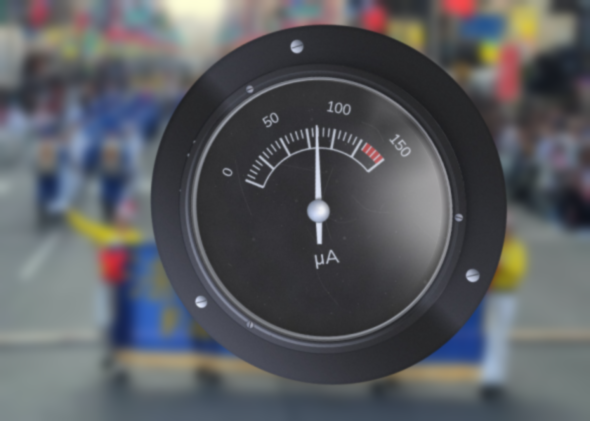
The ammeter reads 85 µA
